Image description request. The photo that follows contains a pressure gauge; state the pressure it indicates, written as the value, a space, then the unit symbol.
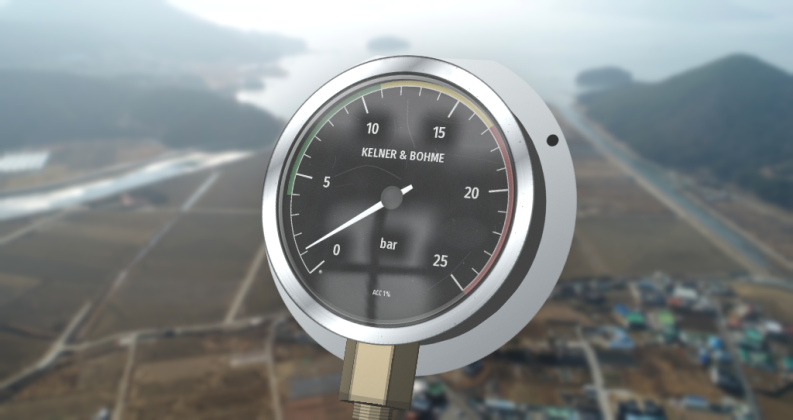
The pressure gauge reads 1 bar
